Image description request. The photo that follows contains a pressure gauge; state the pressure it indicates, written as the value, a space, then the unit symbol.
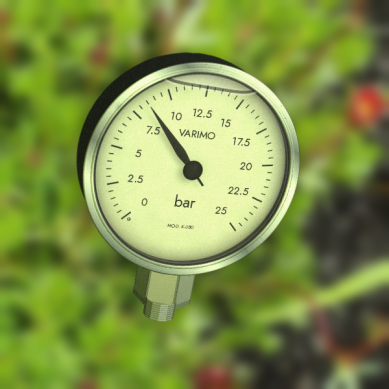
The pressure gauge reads 8.5 bar
